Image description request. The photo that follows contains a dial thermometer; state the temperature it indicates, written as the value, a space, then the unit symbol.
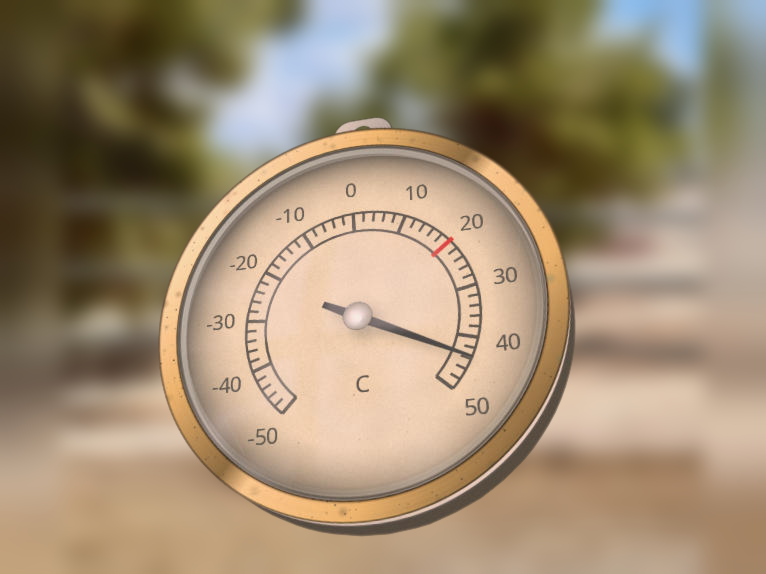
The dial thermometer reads 44 °C
